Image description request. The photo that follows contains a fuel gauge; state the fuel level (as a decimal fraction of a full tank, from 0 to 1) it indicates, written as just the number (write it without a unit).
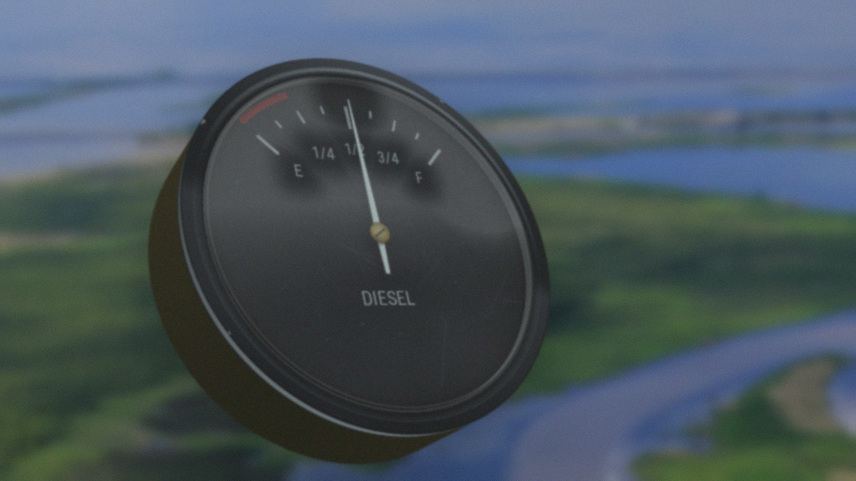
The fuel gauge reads 0.5
